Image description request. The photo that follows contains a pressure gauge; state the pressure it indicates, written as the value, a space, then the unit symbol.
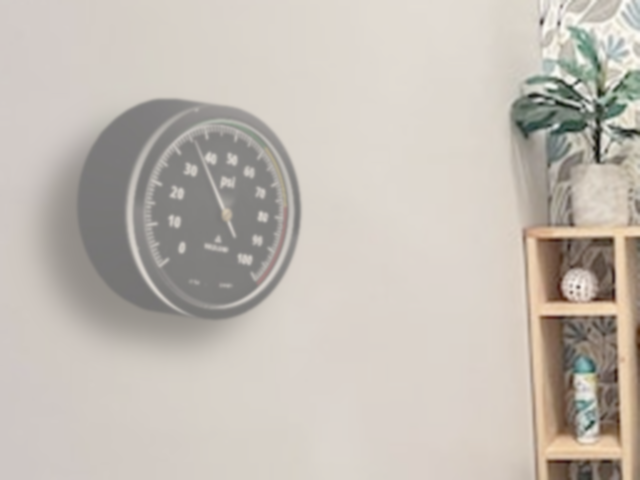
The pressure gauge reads 35 psi
